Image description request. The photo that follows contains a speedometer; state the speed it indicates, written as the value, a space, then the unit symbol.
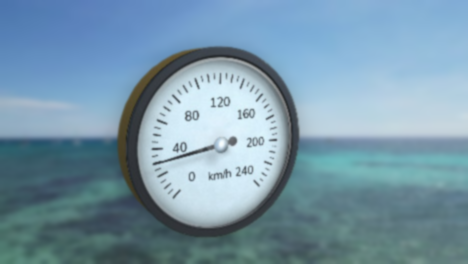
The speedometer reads 30 km/h
